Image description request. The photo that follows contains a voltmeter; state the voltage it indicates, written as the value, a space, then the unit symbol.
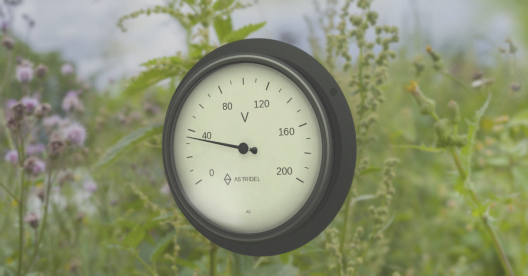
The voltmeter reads 35 V
